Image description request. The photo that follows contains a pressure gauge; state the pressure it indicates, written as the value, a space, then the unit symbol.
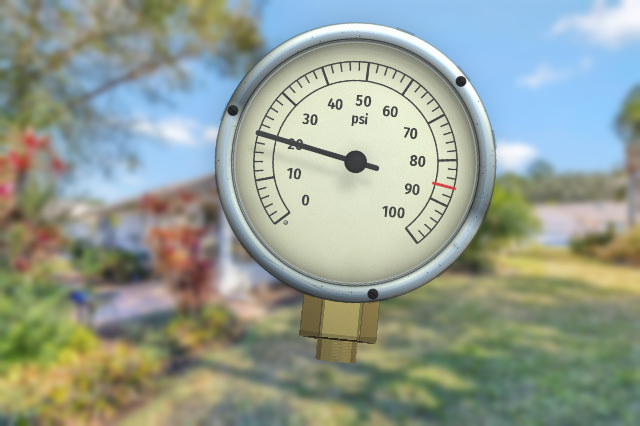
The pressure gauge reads 20 psi
